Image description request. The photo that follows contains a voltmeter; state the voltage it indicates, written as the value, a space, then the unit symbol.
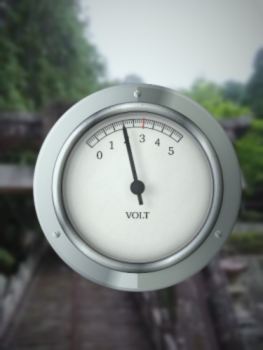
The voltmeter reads 2 V
